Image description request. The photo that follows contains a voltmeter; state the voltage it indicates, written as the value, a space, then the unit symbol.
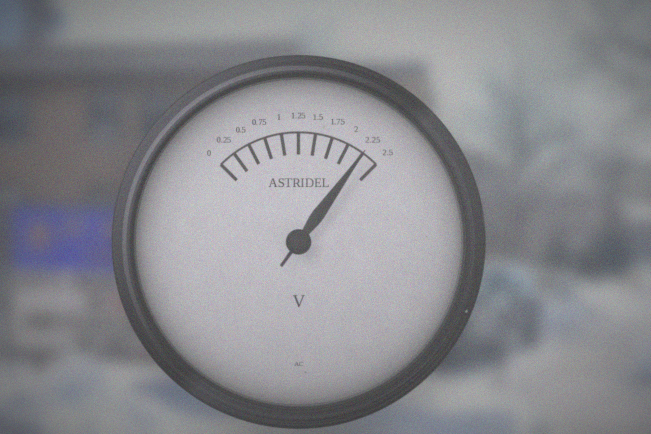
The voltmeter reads 2.25 V
